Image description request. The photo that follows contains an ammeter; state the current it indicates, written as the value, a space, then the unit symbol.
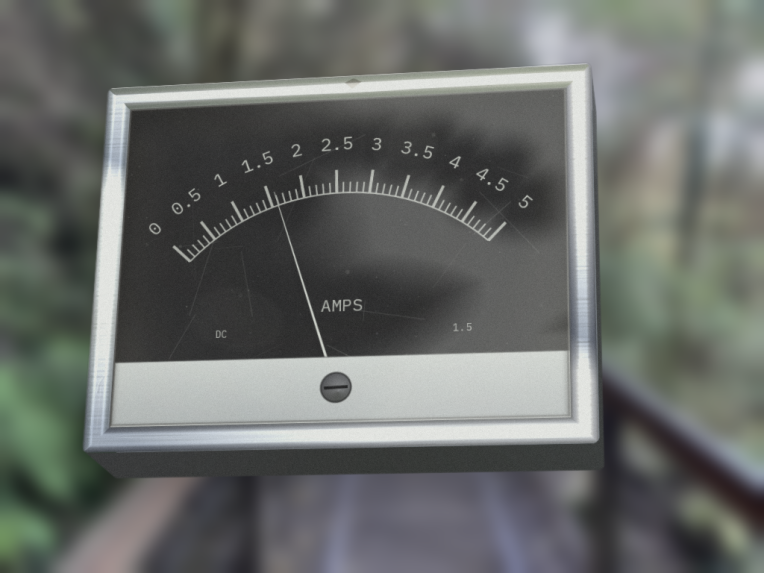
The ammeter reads 1.6 A
